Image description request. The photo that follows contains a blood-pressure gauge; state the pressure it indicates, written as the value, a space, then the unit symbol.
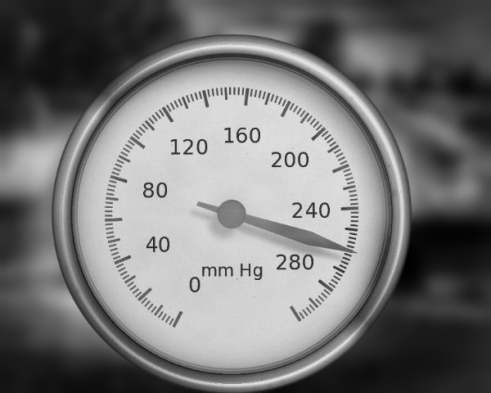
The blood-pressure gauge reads 260 mmHg
